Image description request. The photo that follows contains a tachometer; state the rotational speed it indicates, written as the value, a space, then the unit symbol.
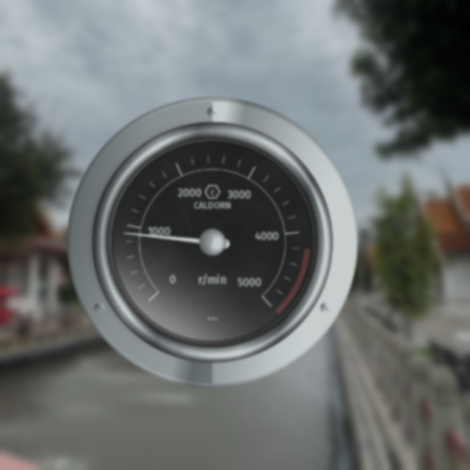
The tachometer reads 900 rpm
